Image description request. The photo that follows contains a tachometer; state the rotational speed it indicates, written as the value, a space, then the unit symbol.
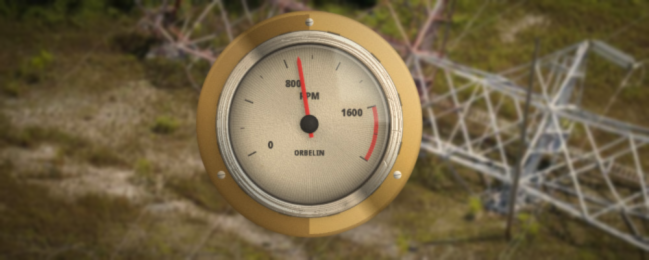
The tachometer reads 900 rpm
